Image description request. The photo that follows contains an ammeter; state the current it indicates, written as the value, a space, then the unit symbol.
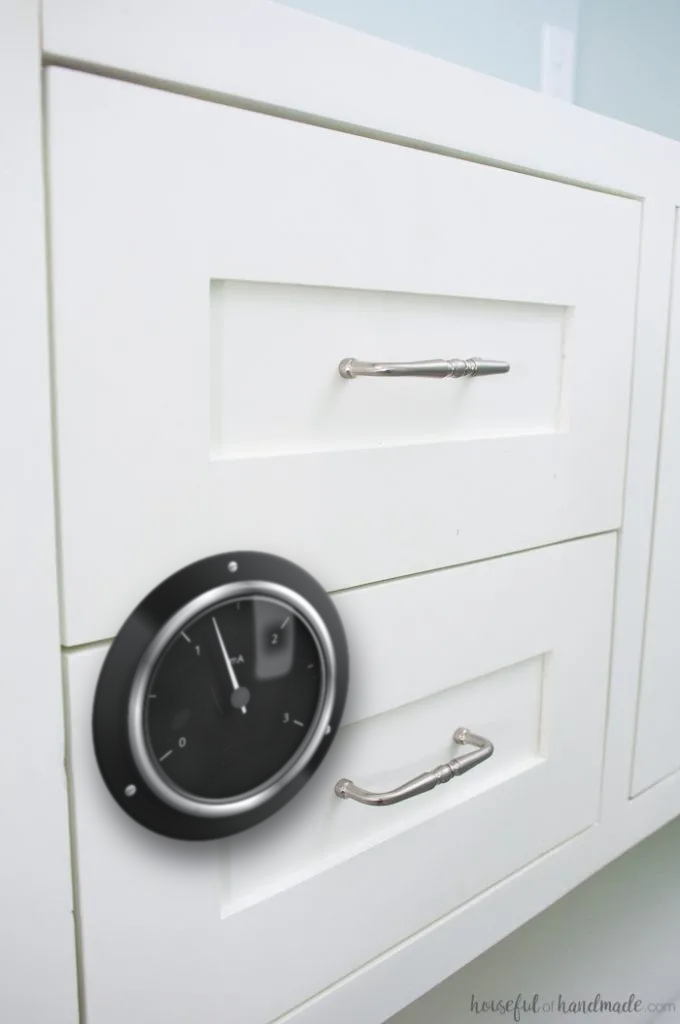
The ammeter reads 1.25 mA
